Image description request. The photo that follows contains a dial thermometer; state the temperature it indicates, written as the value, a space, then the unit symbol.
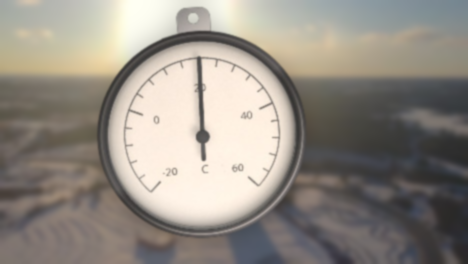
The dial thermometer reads 20 °C
